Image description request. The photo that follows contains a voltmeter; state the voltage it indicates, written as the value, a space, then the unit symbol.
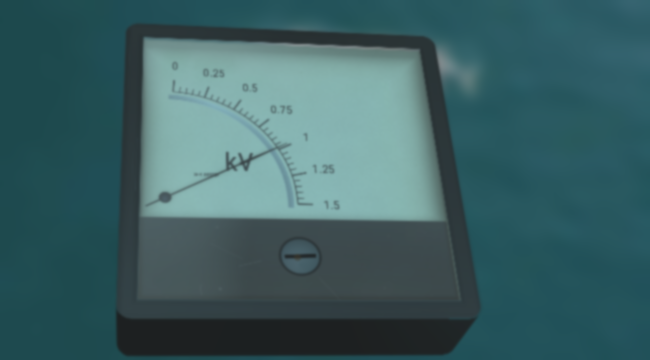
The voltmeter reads 1 kV
